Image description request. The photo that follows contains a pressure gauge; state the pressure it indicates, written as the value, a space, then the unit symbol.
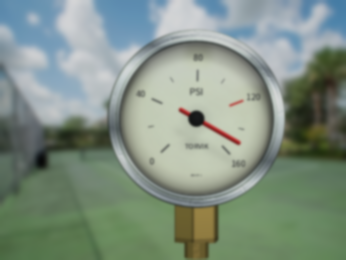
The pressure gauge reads 150 psi
